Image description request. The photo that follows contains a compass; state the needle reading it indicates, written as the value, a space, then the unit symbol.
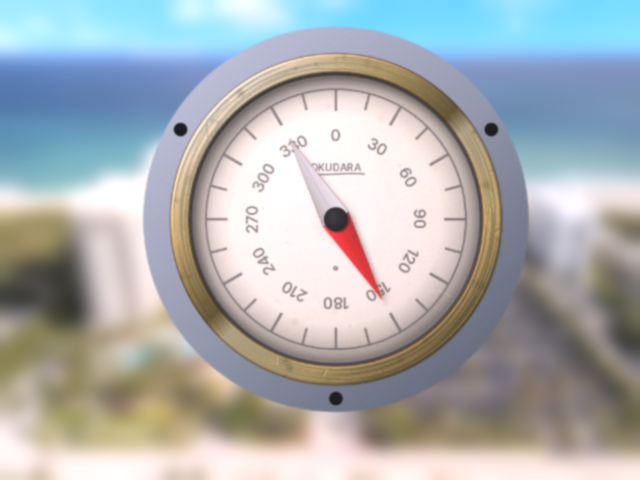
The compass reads 150 °
